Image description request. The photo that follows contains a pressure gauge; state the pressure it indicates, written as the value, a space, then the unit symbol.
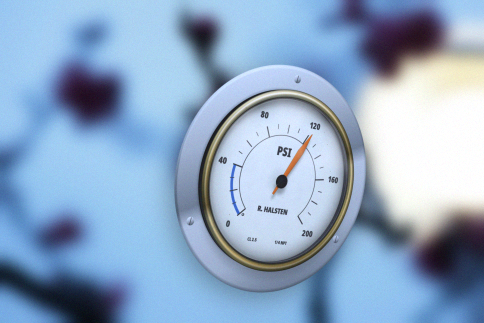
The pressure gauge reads 120 psi
